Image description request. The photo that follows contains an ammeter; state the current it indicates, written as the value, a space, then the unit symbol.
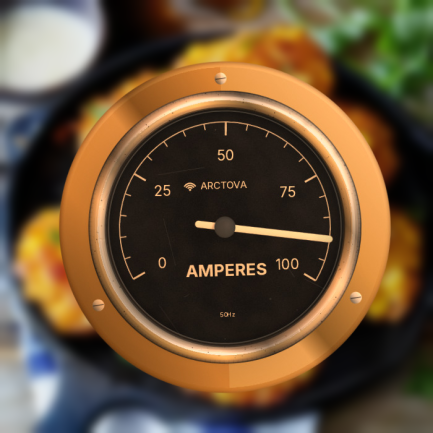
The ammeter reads 90 A
